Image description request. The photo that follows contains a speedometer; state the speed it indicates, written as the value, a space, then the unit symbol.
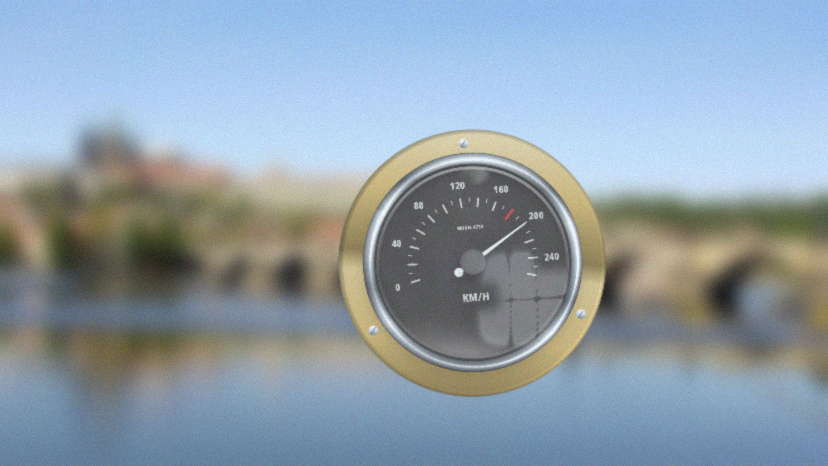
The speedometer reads 200 km/h
